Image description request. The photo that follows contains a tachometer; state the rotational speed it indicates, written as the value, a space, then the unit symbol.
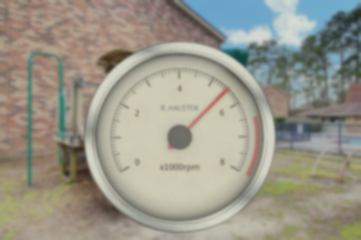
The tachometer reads 5500 rpm
